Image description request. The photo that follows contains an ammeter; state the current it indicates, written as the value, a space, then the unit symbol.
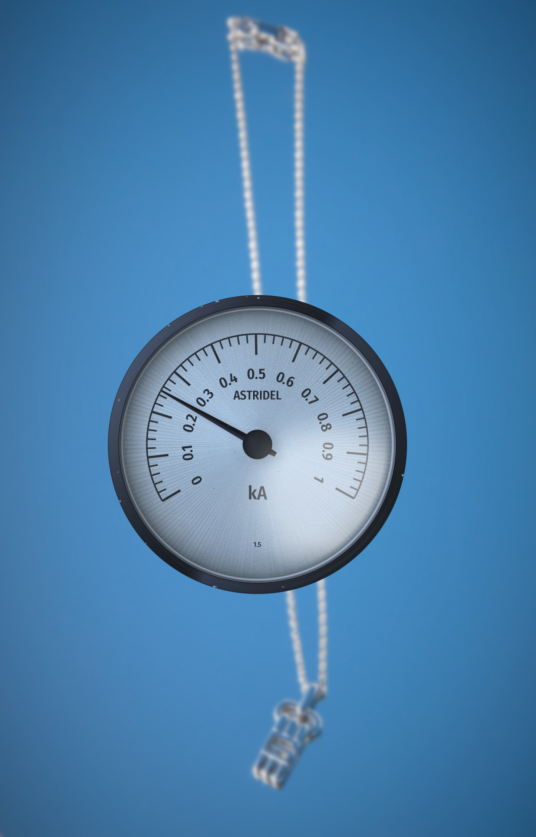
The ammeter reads 0.25 kA
